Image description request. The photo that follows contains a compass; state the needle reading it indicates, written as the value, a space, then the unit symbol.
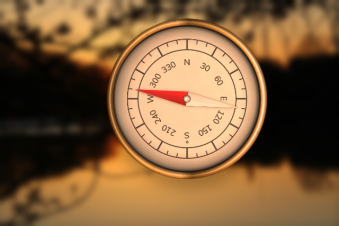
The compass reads 280 °
